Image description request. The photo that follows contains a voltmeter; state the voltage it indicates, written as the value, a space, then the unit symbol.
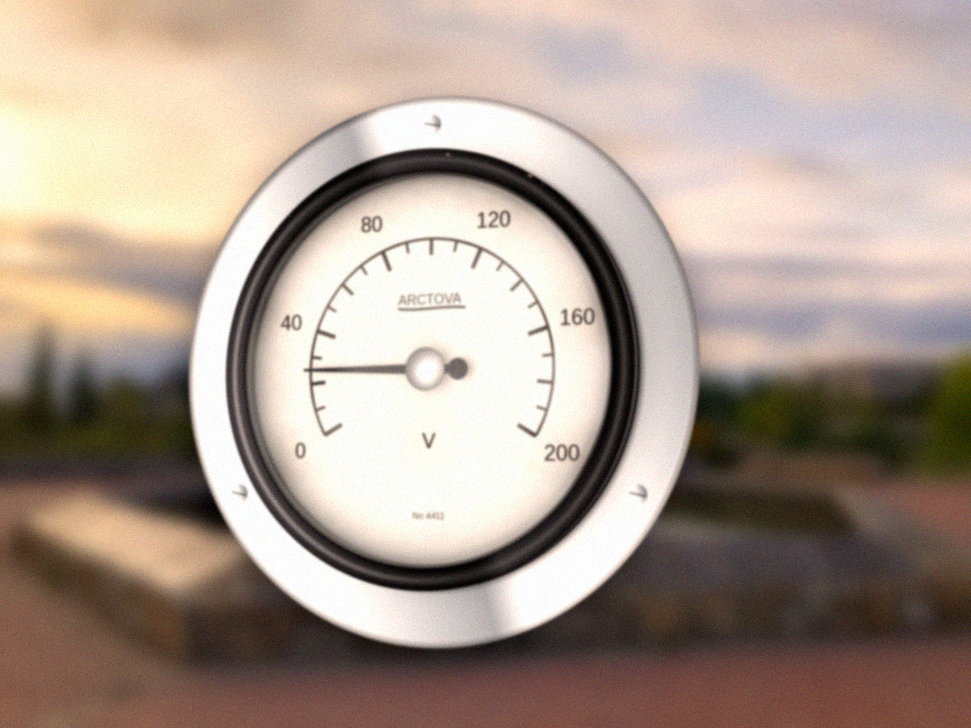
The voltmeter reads 25 V
